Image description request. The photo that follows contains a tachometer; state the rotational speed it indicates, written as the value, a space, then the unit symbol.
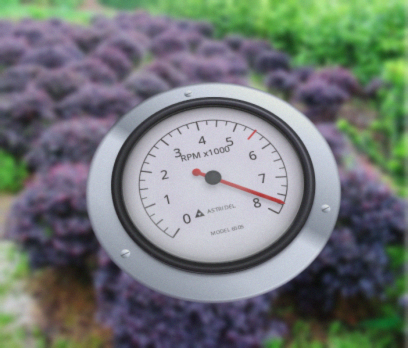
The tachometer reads 7750 rpm
